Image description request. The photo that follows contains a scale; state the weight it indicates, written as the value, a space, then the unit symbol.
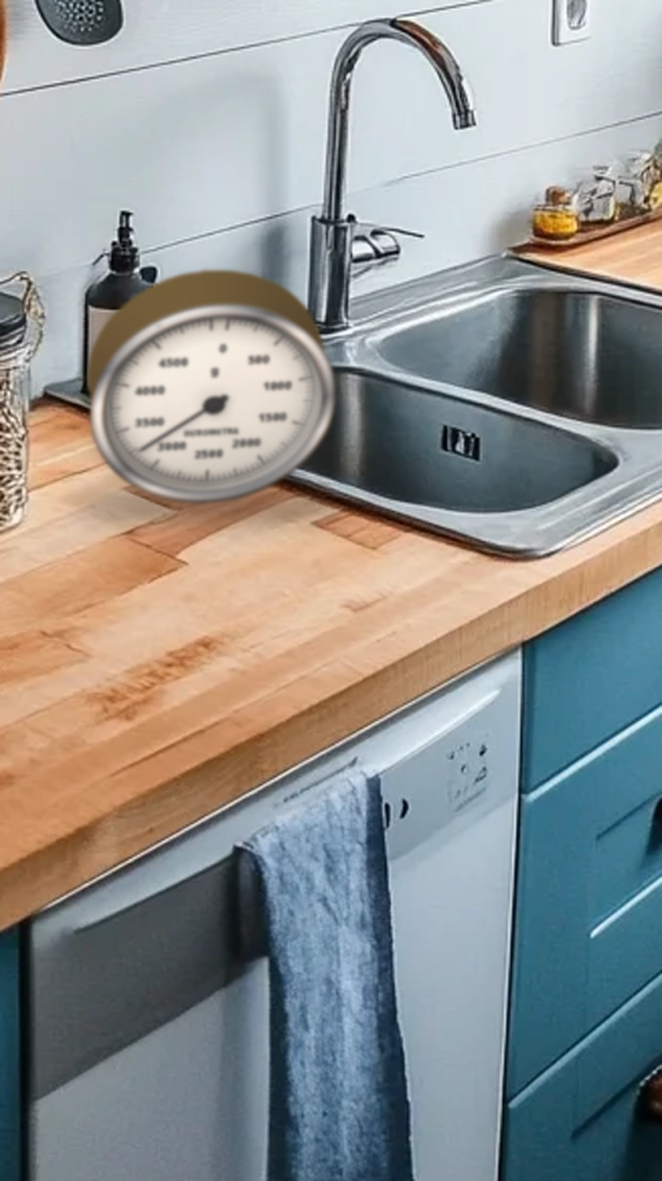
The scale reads 3250 g
